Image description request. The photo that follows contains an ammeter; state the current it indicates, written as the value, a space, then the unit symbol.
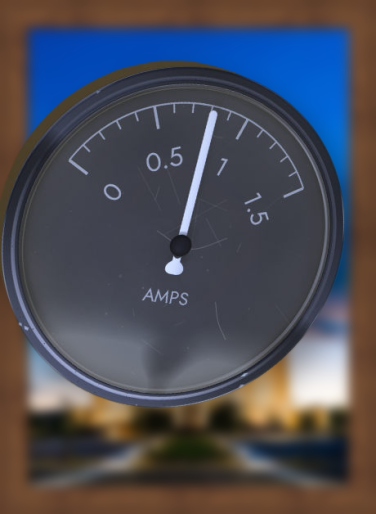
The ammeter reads 0.8 A
